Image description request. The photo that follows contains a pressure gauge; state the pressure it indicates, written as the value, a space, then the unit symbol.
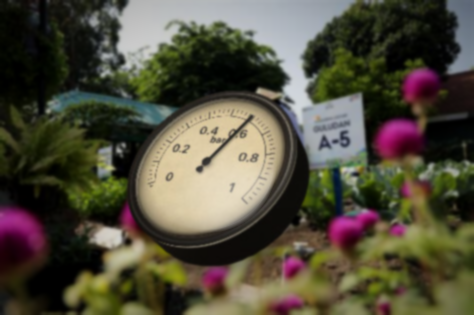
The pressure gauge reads 0.6 bar
